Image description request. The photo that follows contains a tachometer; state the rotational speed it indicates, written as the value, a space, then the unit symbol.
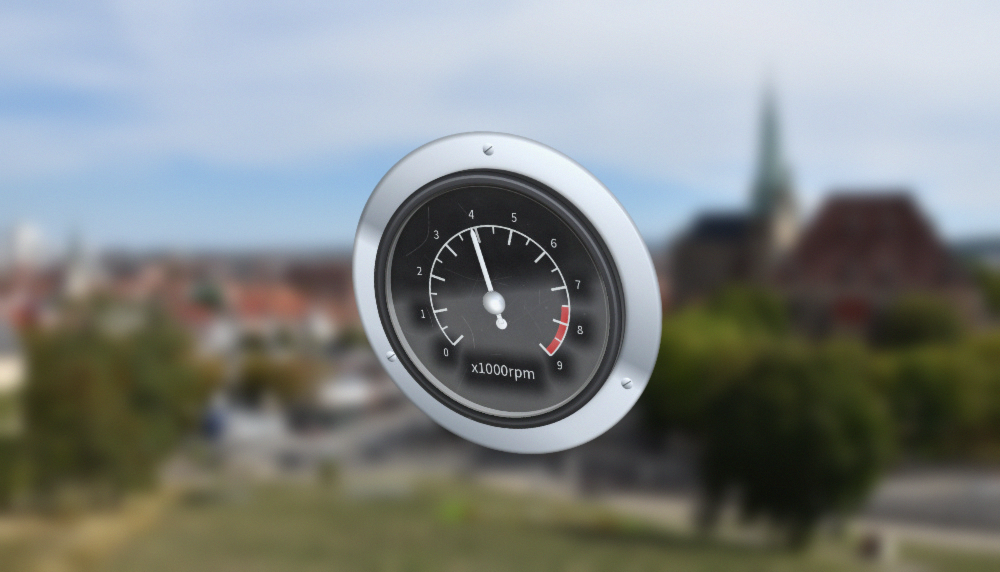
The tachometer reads 4000 rpm
